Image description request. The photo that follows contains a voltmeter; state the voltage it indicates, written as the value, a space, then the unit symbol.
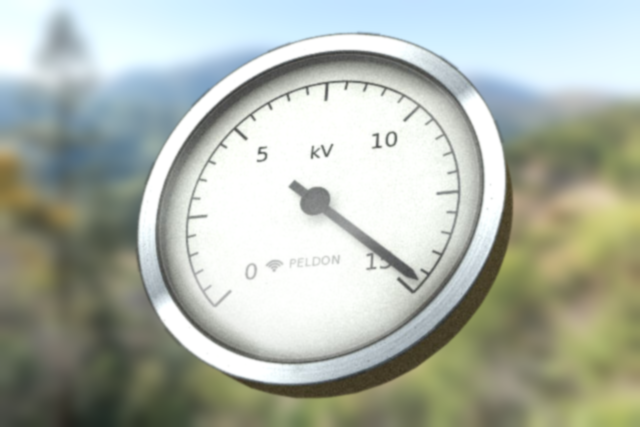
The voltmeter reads 14.75 kV
